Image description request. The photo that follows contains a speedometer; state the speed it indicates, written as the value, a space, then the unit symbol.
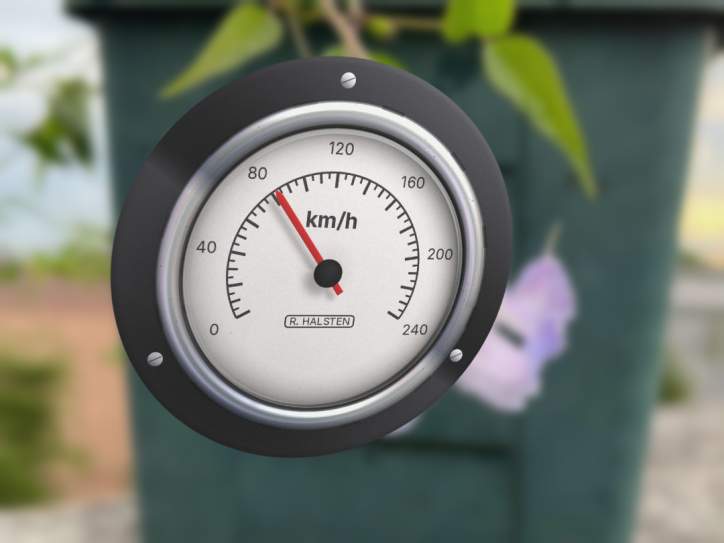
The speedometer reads 82.5 km/h
